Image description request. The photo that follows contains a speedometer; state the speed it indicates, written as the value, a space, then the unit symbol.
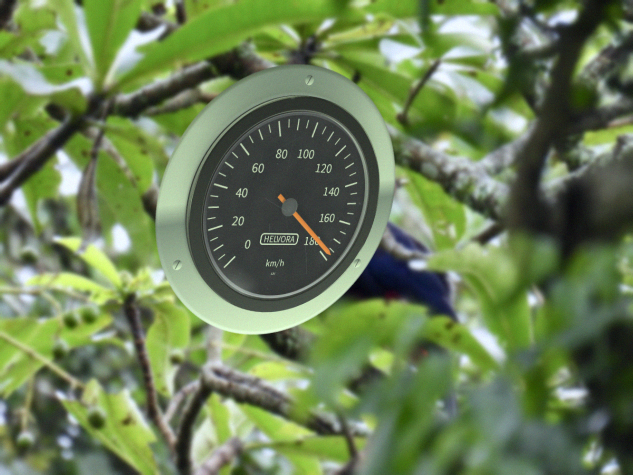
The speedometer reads 177.5 km/h
